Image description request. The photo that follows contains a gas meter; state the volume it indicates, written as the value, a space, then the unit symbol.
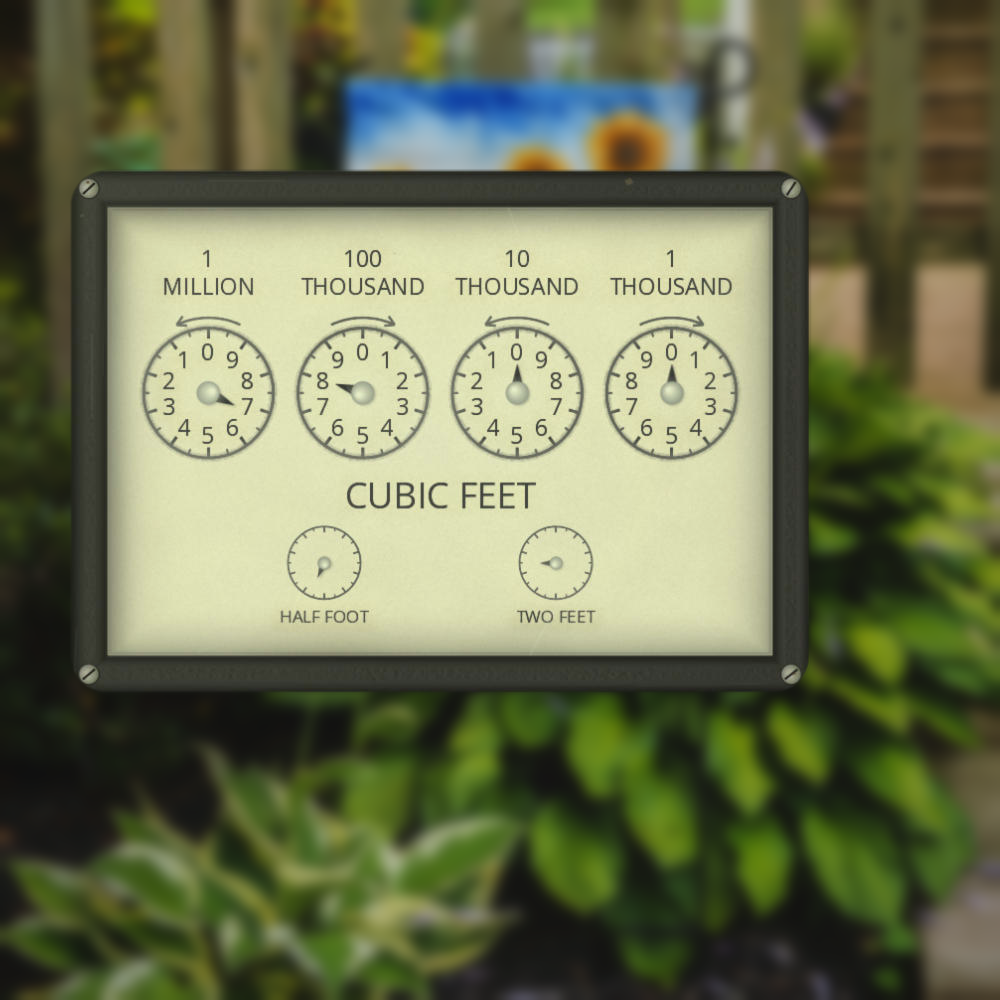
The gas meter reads 680000 ft³
